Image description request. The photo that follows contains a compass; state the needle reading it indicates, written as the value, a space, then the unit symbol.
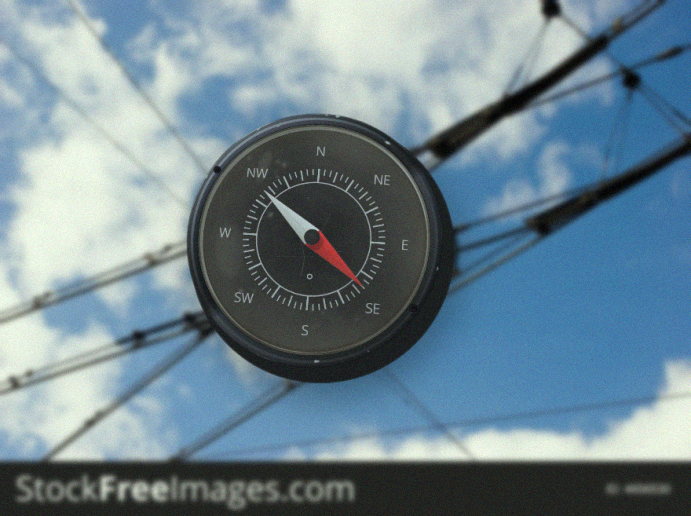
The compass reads 130 °
